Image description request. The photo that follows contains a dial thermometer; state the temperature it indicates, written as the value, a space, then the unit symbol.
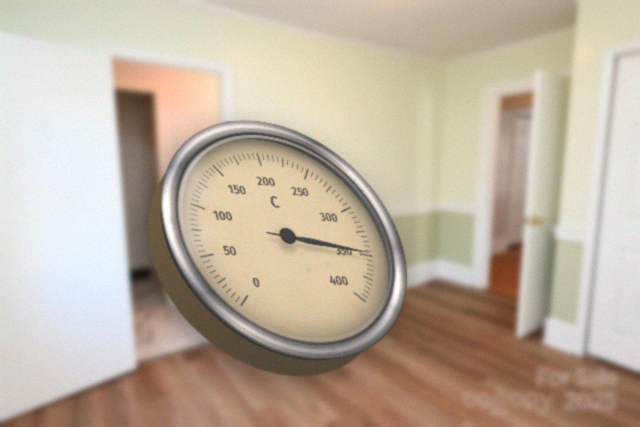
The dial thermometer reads 350 °C
